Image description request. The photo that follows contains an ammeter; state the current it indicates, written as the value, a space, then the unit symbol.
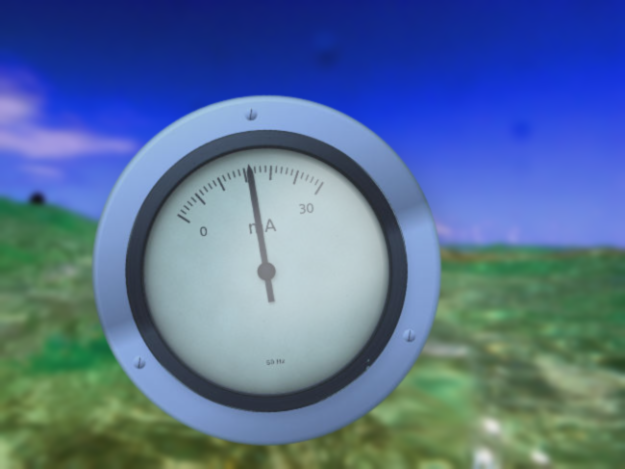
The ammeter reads 16 mA
